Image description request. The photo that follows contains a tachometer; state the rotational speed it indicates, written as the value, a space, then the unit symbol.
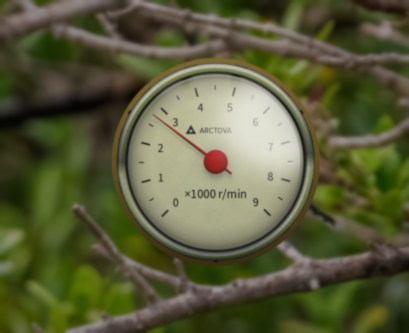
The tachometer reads 2750 rpm
